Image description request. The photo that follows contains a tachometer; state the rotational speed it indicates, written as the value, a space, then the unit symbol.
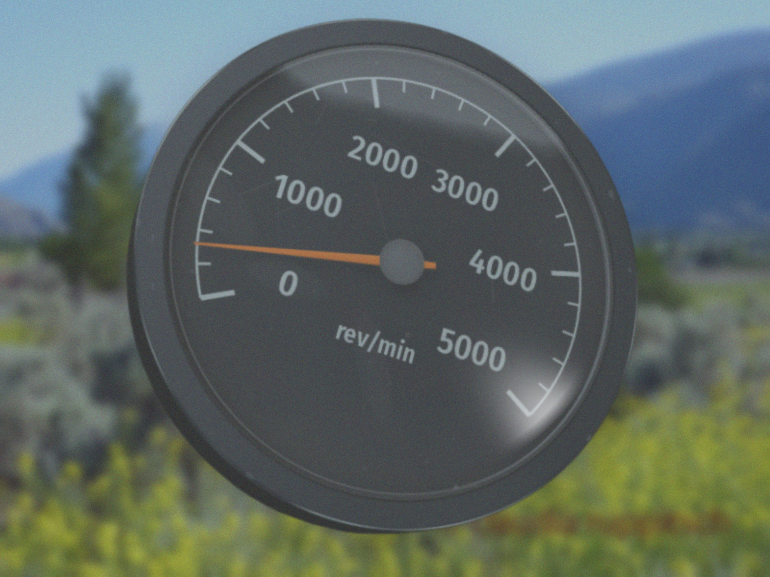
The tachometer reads 300 rpm
